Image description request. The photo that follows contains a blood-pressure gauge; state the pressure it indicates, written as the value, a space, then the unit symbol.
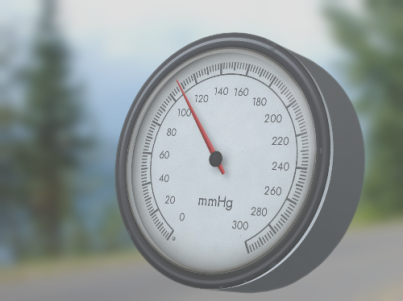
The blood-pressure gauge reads 110 mmHg
